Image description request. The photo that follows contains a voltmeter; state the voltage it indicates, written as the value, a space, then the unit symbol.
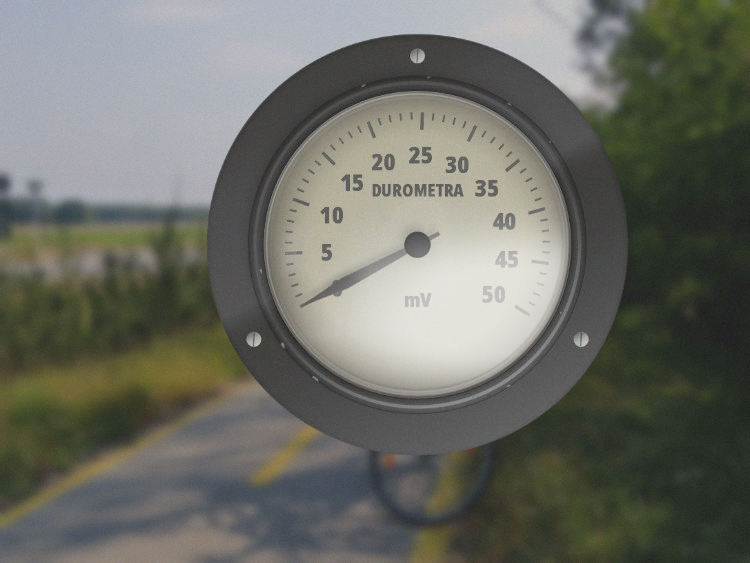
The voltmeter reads 0 mV
